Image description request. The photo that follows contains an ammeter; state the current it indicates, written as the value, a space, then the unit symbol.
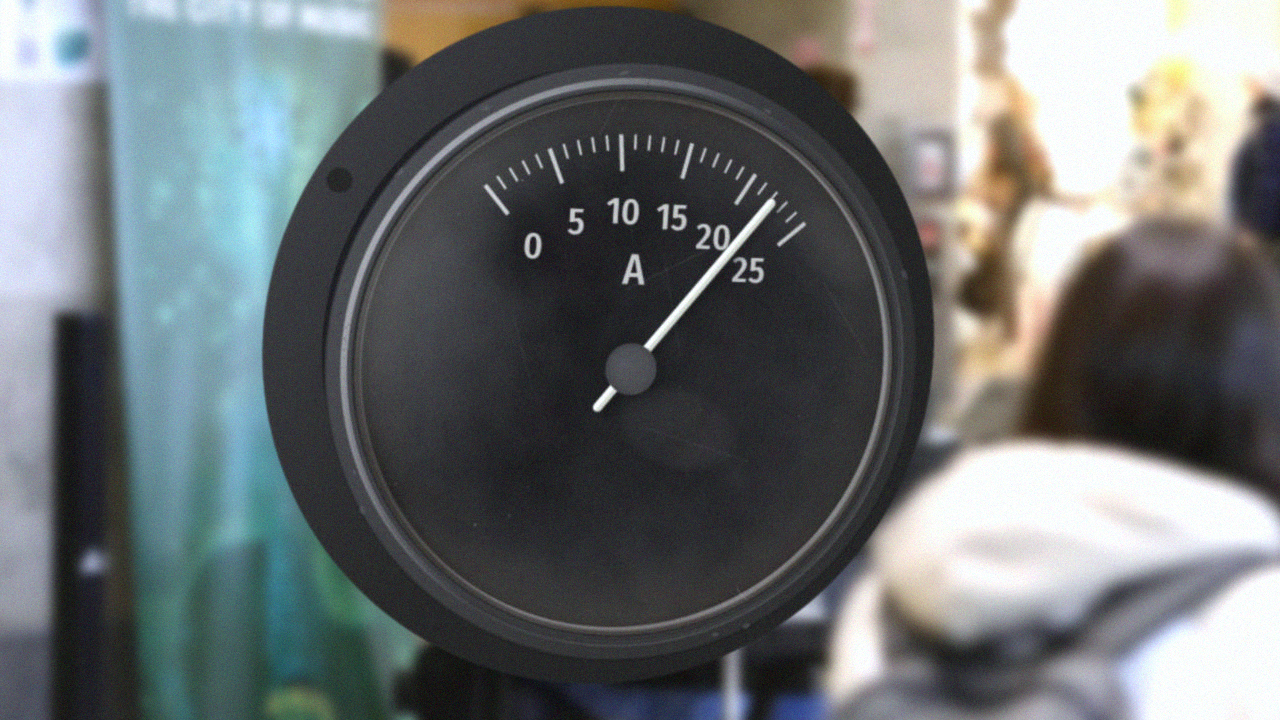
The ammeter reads 22 A
